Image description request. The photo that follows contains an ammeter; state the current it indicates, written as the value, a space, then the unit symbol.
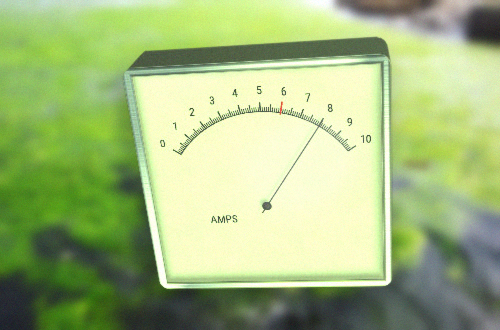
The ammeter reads 8 A
